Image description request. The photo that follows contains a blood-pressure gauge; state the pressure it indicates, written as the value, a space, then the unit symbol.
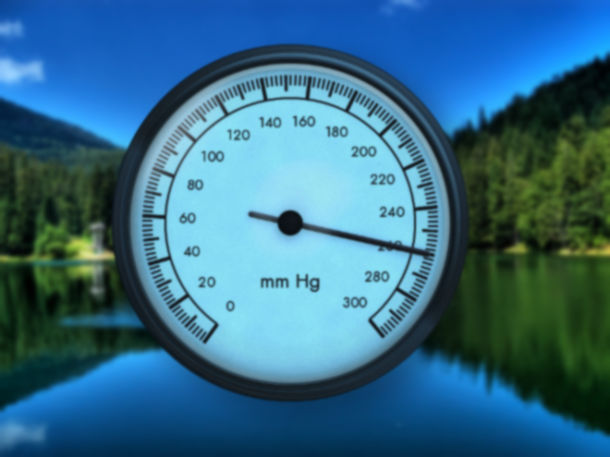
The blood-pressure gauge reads 260 mmHg
